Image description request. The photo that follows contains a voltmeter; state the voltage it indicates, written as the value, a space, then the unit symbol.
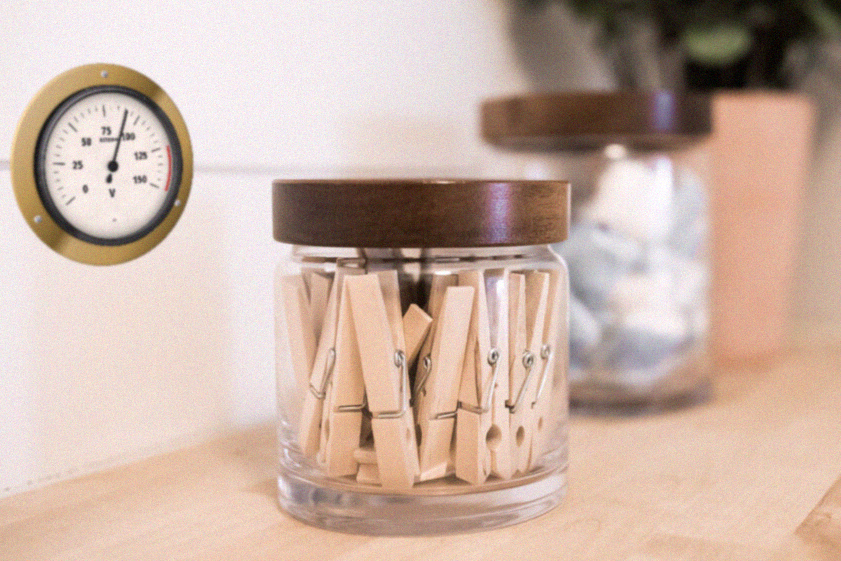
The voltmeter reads 90 V
